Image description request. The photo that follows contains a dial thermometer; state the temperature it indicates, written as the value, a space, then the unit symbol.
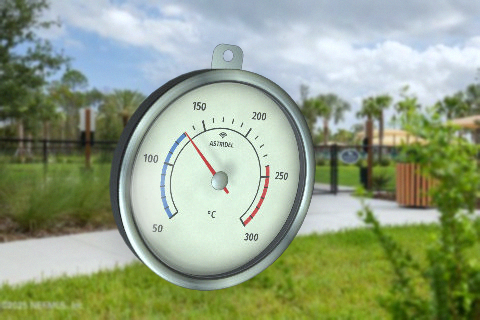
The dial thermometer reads 130 °C
